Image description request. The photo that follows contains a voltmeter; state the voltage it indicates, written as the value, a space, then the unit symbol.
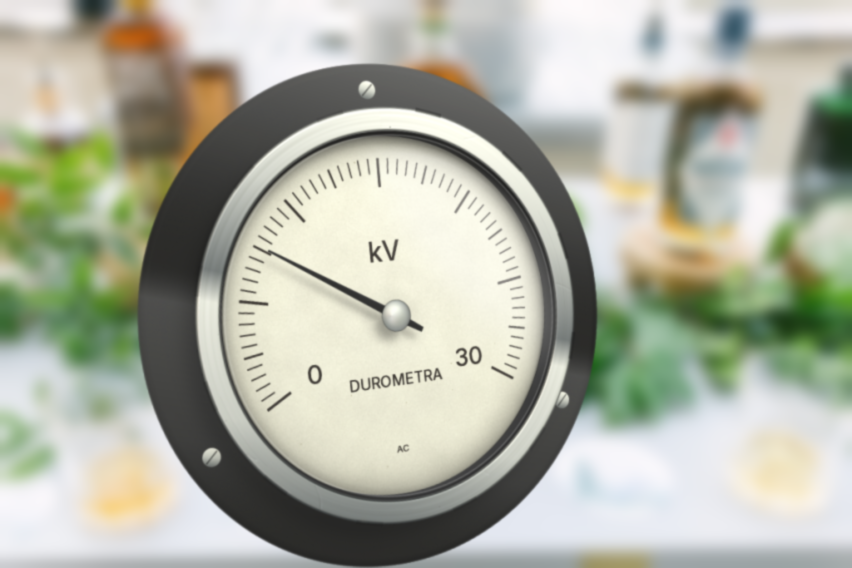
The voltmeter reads 7.5 kV
